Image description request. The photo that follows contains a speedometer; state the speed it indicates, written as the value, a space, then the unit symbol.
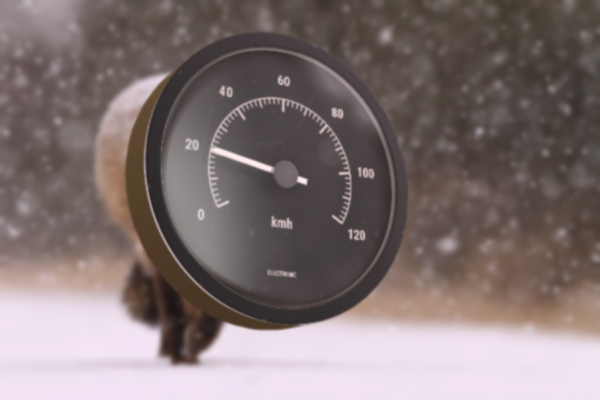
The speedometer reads 20 km/h
